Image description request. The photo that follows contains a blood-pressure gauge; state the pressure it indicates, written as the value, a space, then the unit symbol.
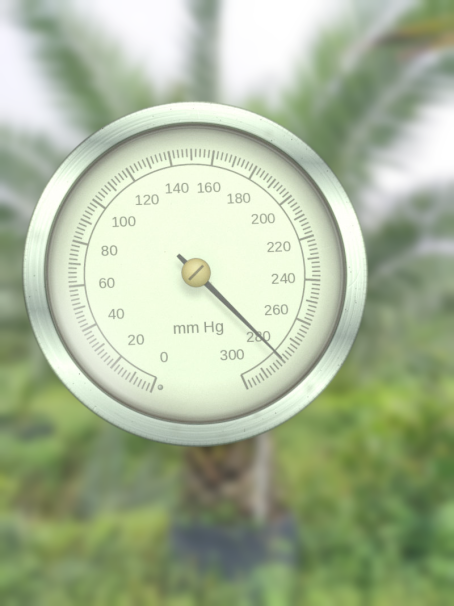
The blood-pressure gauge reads 280 mmHg
